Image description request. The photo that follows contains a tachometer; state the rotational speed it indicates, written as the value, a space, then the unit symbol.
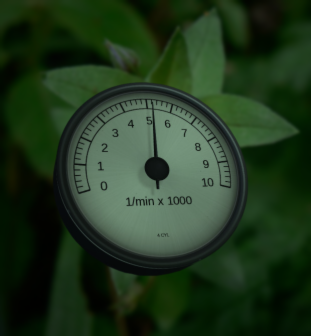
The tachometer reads 5200 rpm
